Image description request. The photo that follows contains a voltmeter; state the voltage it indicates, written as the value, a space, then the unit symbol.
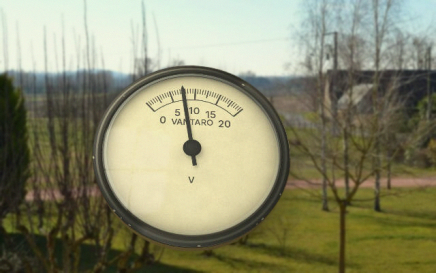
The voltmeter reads 7.5 V
